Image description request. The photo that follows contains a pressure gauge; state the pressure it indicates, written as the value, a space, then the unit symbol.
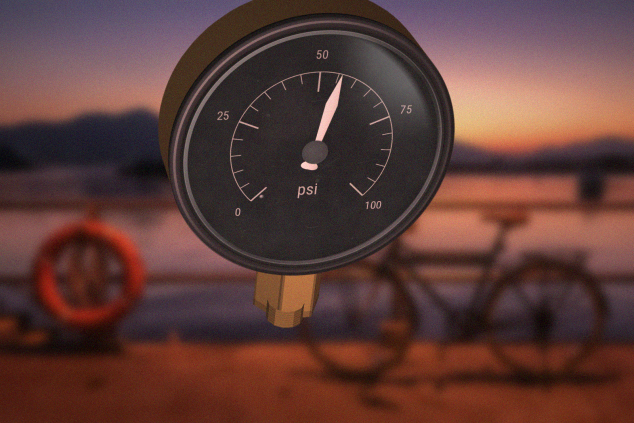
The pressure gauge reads 55 psi
